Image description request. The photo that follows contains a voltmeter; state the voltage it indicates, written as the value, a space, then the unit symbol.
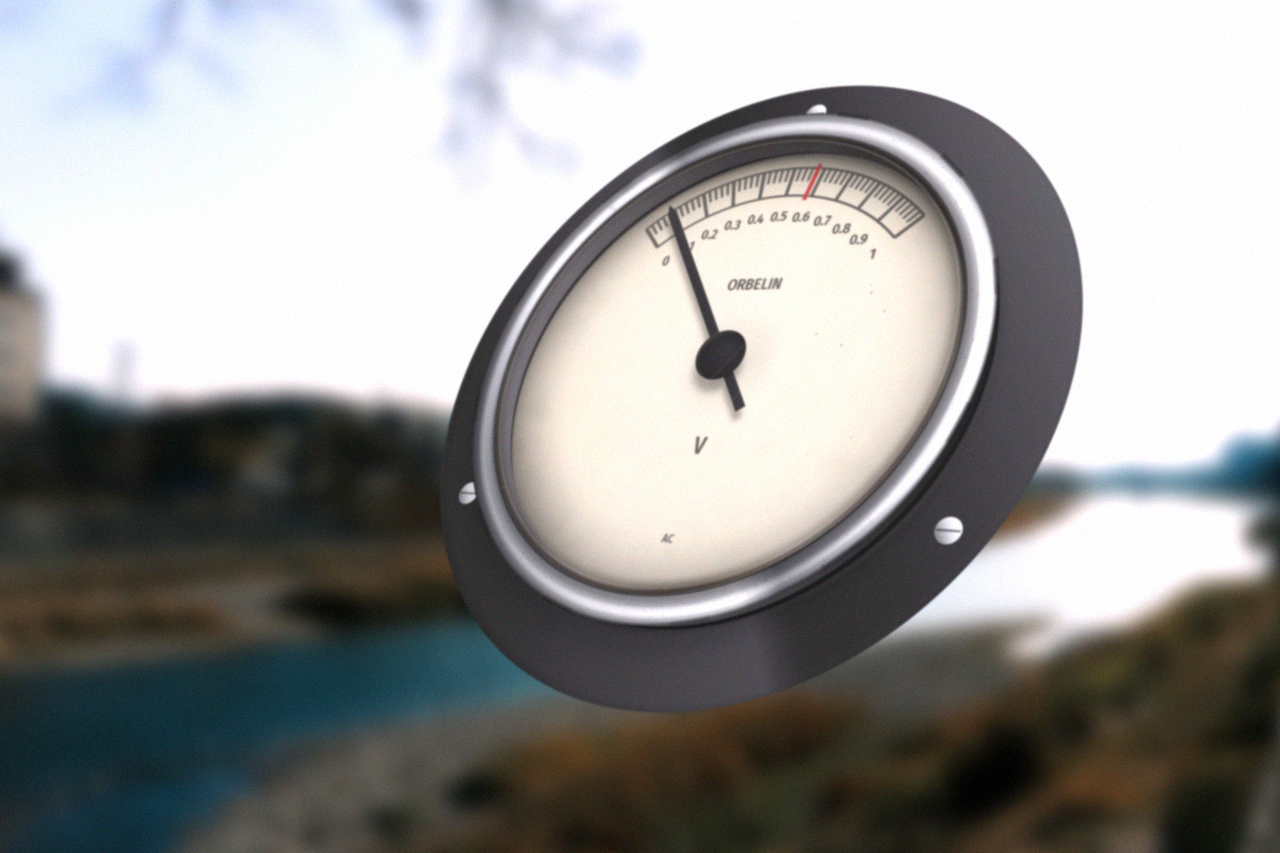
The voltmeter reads 0.1 V
